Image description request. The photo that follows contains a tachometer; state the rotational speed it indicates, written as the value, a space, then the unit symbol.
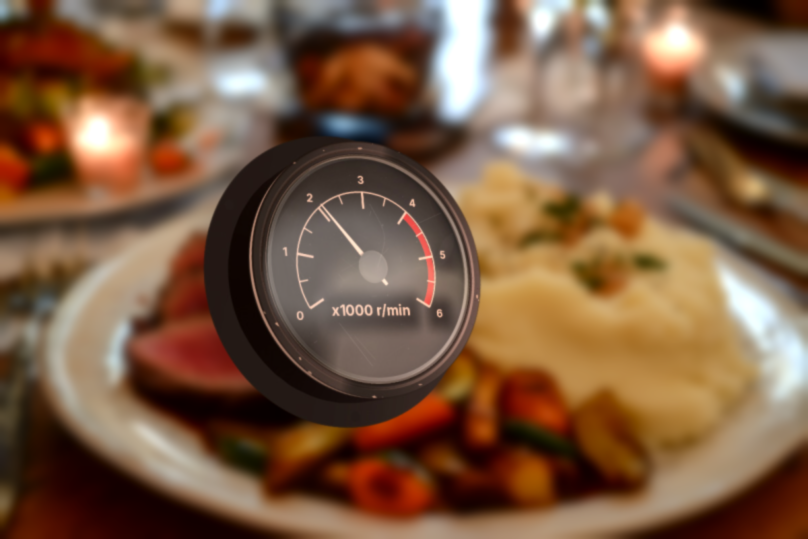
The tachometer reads 2000 rpm
